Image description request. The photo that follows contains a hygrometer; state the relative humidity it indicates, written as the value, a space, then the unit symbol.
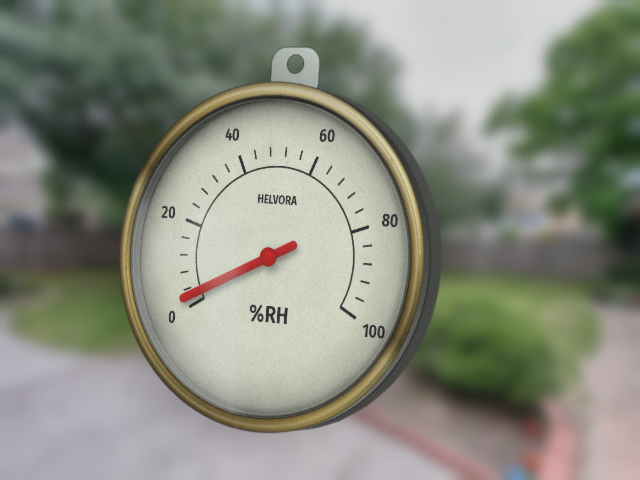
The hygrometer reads 2 %
